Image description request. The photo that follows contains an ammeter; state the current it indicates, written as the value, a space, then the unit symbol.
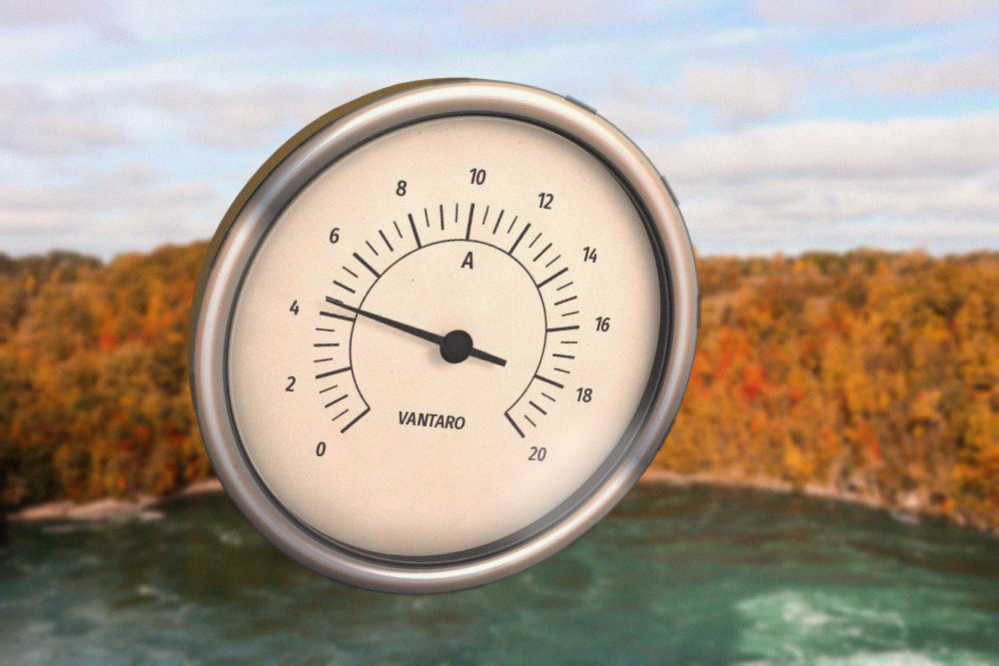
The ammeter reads 4.5 A
